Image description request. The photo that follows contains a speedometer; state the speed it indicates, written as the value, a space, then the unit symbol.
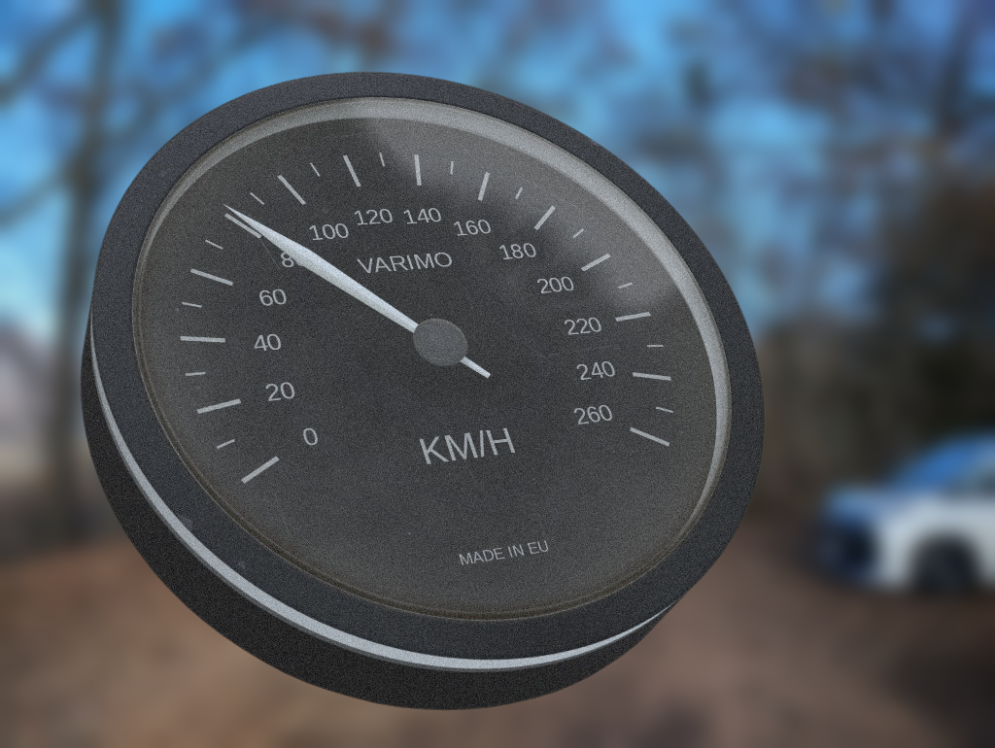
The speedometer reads 80 km/h
